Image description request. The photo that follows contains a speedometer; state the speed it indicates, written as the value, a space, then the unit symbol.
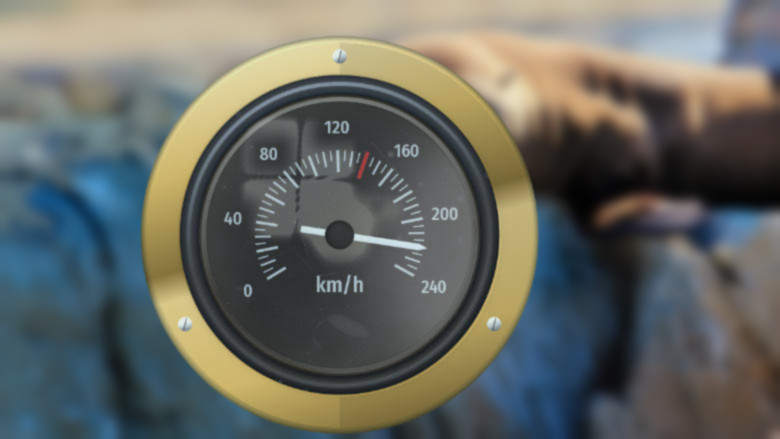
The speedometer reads 220 km/h
